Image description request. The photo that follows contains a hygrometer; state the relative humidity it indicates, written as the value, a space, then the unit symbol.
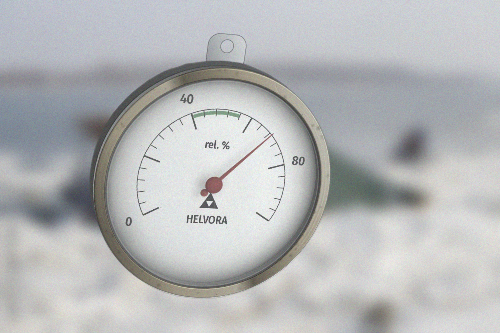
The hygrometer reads 68 %
